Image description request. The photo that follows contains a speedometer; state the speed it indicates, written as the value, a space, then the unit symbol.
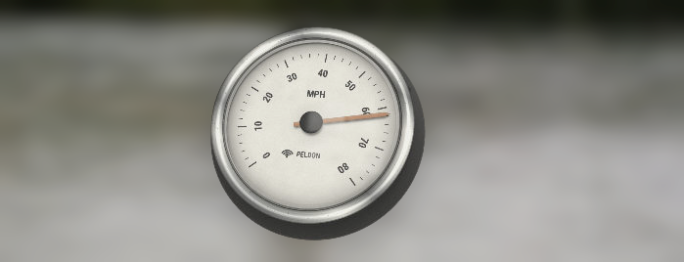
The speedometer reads 62 mph
